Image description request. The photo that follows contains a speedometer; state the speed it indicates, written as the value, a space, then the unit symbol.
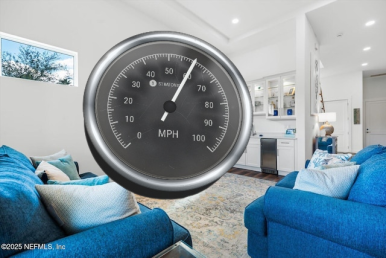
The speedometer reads 60 mph
